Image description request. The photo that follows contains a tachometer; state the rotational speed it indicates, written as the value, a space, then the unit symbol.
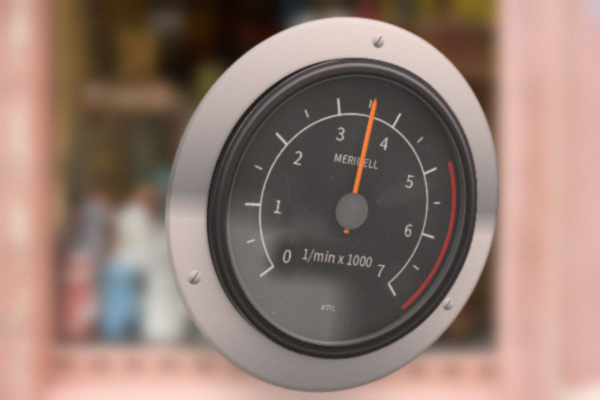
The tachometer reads 3500 rpm
